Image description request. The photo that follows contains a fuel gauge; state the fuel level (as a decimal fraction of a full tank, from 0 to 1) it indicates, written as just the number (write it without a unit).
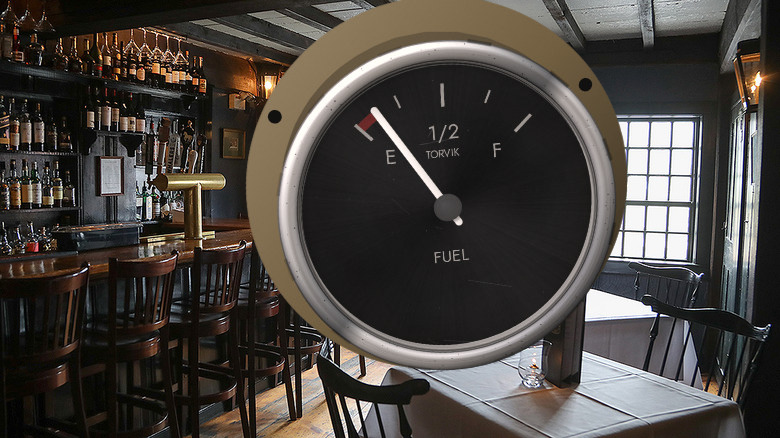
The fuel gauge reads 0.125
